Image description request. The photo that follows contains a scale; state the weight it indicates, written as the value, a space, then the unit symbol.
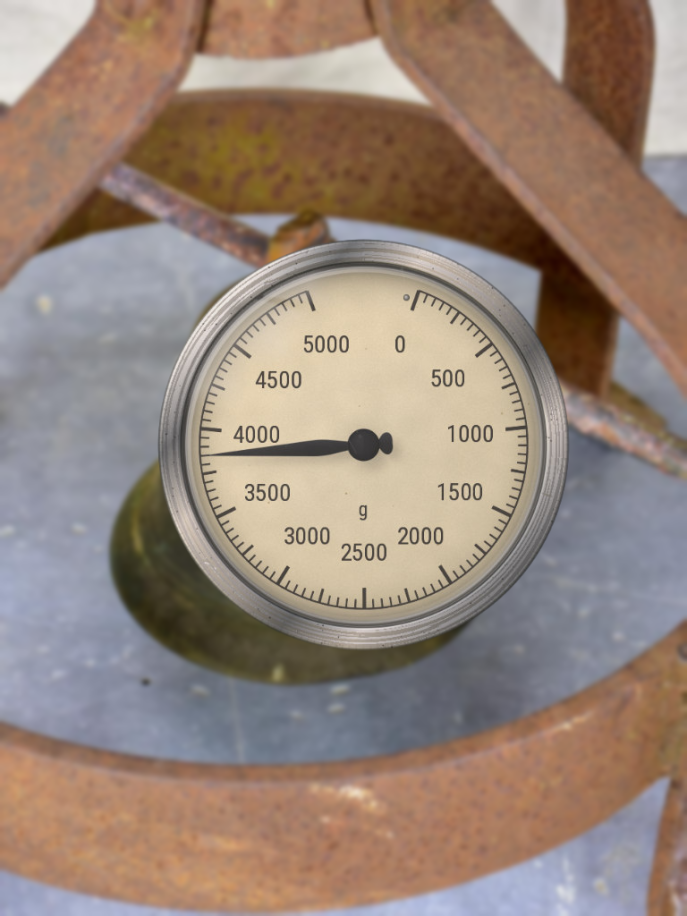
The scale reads 3850 g
